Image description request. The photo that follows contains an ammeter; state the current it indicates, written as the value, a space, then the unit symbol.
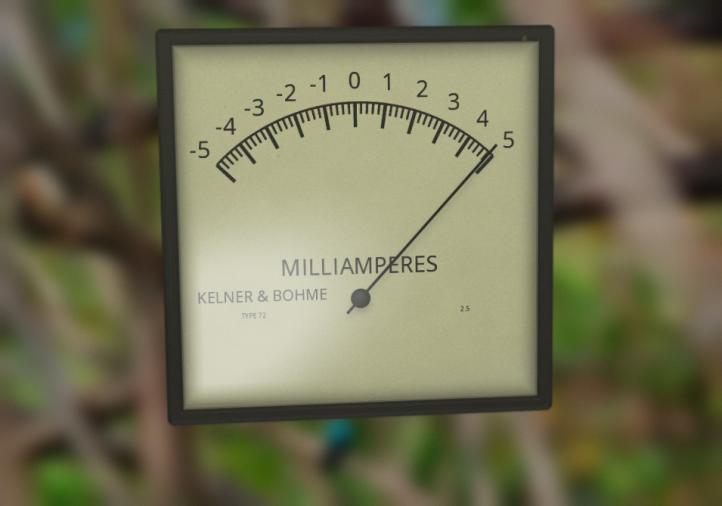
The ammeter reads 4.8 mA
